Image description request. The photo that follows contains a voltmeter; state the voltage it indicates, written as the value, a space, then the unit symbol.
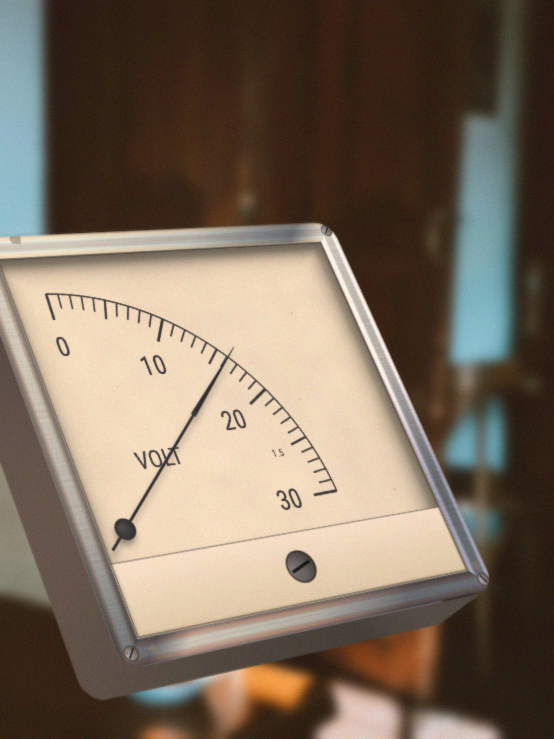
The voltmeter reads 16 V
